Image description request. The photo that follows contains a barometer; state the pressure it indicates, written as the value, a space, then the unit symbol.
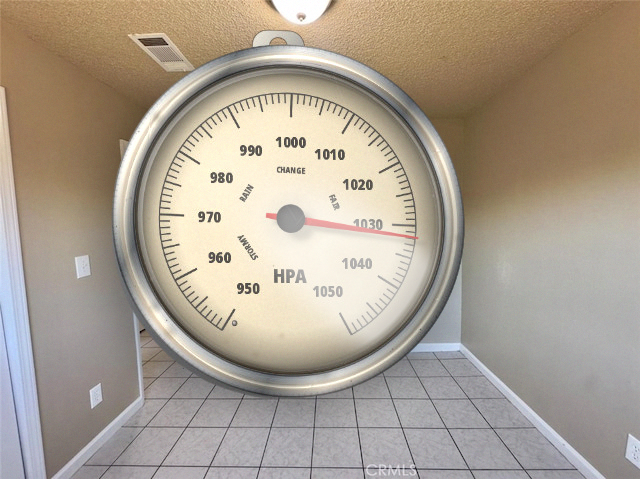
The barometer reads 1032 hPa
